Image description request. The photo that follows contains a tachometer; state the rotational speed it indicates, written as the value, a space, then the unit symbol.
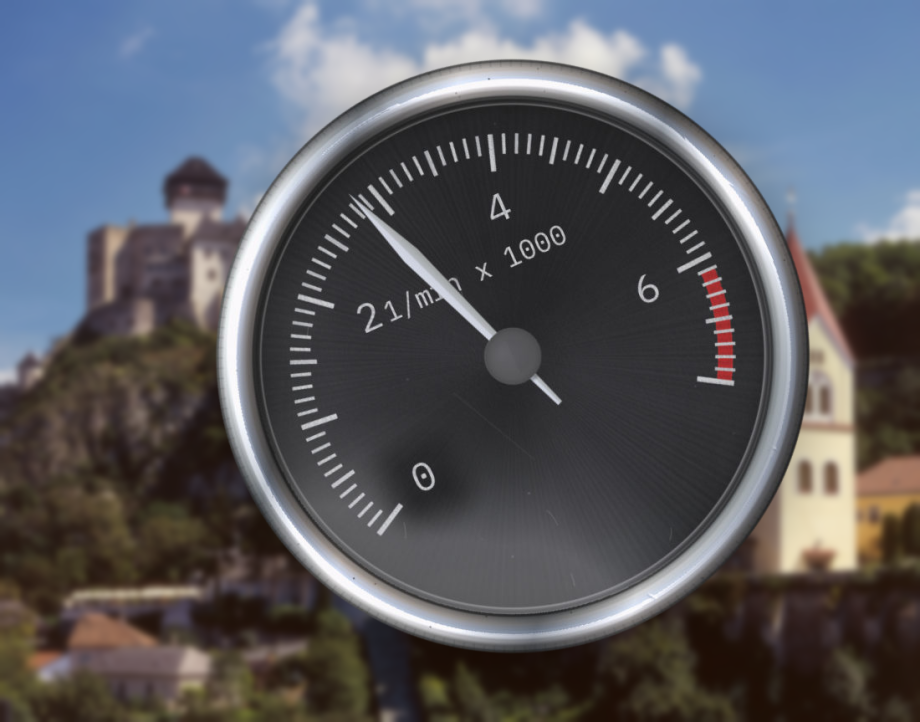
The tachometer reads 2850 rpm
